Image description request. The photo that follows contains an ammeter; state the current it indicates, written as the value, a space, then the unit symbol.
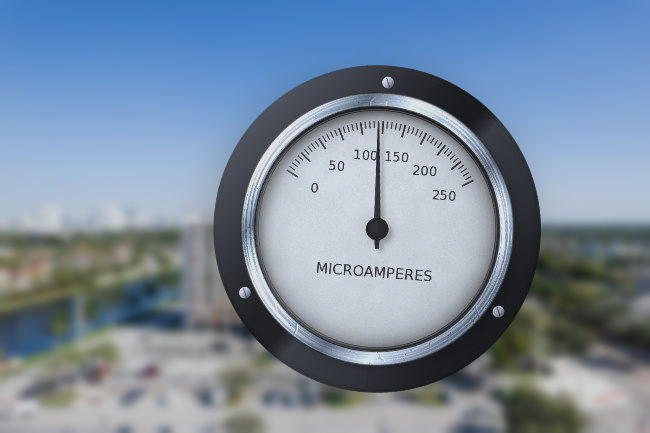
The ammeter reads 120 µA
